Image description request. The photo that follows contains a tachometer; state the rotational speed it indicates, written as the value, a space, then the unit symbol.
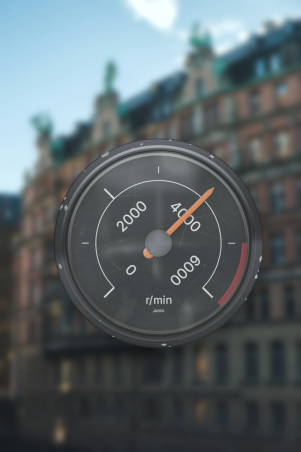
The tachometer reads 4000 rpm
